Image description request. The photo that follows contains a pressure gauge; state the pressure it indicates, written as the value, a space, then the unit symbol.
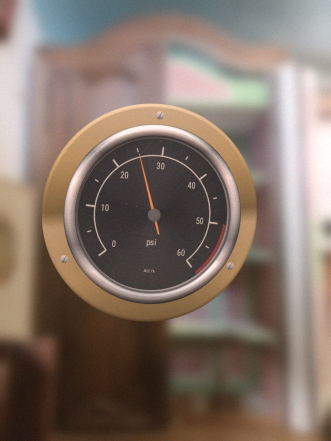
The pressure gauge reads 25 psi
